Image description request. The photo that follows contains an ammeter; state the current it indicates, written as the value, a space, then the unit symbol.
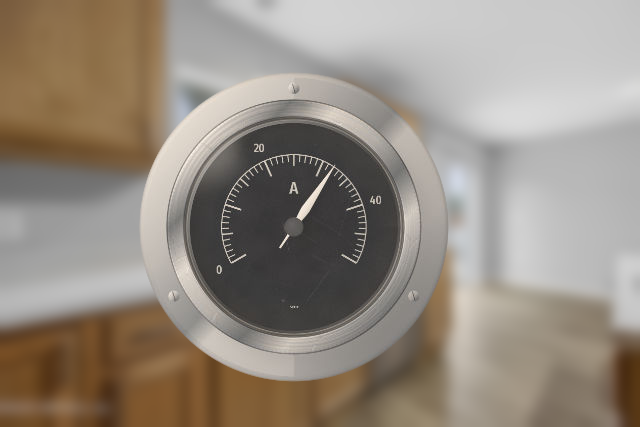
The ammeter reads 32 A
